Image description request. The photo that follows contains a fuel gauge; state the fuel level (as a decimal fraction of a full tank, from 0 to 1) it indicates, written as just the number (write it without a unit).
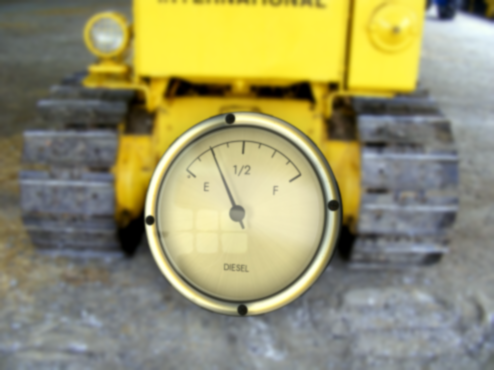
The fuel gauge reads 0.25
